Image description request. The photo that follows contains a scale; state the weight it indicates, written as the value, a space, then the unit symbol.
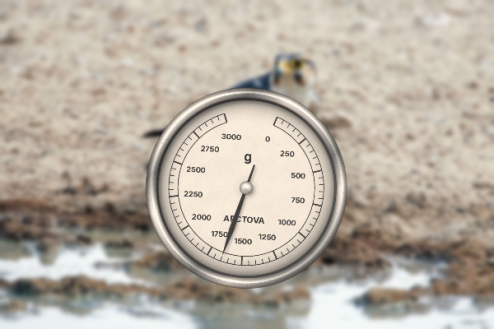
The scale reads 1650 g
